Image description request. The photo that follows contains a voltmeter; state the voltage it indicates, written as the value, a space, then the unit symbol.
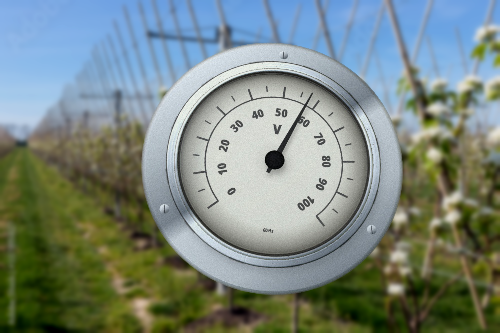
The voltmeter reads 57.5 V
